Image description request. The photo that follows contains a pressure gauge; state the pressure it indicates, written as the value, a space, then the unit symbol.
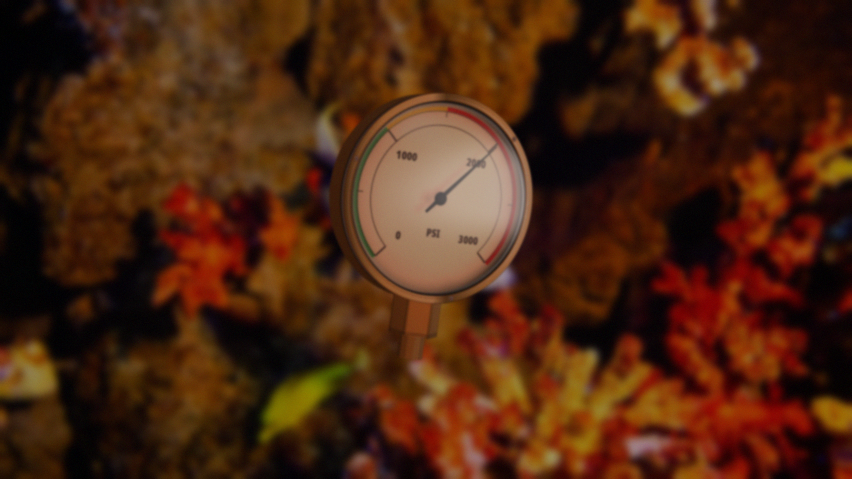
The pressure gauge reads 2000 psi
